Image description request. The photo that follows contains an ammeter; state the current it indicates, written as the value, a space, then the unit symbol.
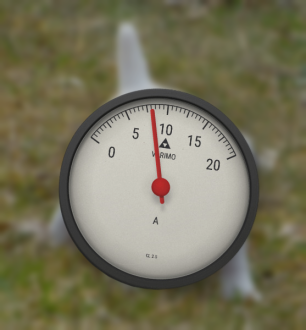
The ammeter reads 8 A
